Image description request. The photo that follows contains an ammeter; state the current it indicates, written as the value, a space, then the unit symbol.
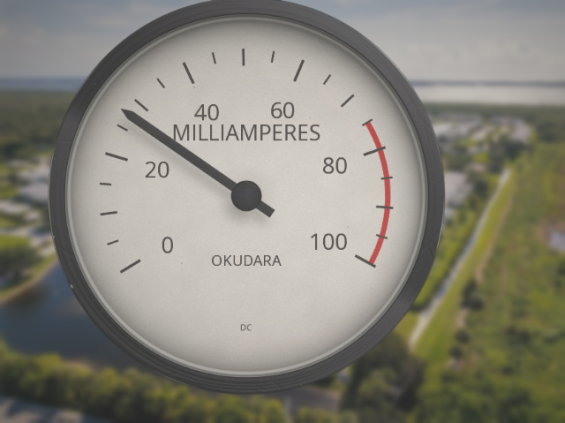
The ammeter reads 27.5 mA
